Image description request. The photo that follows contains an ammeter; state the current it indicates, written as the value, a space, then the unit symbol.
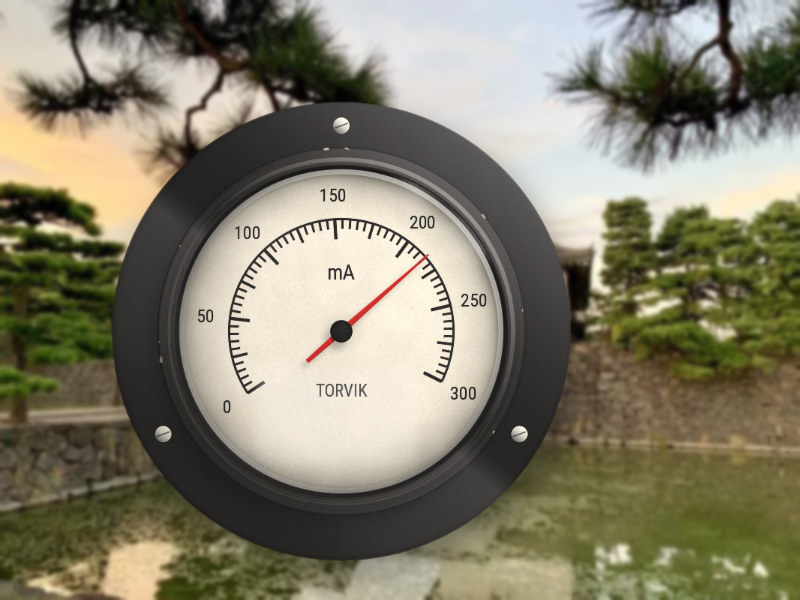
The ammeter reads 215 mA
